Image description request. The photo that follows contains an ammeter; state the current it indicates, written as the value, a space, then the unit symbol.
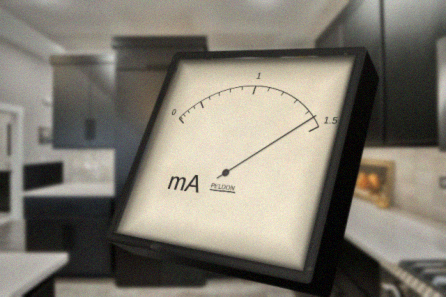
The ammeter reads 1.45 mA
